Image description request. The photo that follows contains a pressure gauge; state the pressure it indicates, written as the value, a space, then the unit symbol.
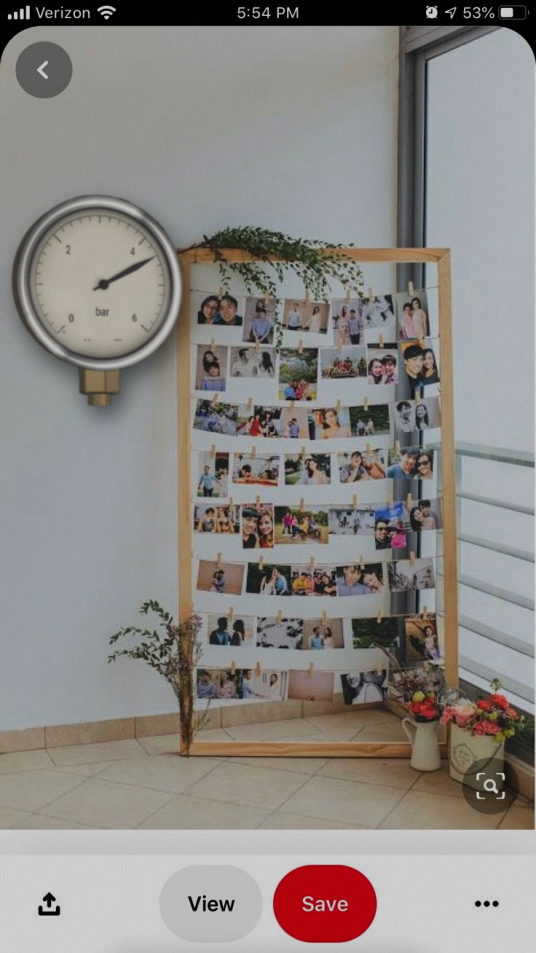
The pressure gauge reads 4.4 bar
